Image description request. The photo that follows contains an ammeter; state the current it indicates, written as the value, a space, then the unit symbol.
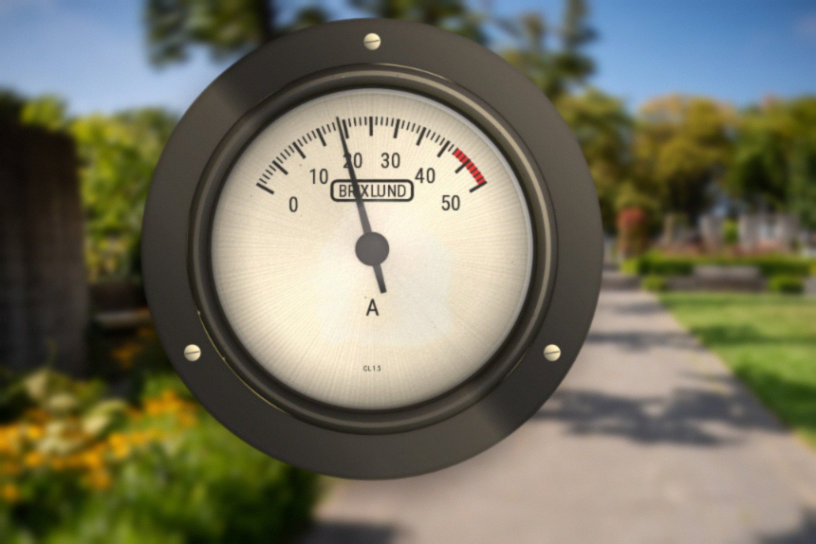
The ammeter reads 19 A
